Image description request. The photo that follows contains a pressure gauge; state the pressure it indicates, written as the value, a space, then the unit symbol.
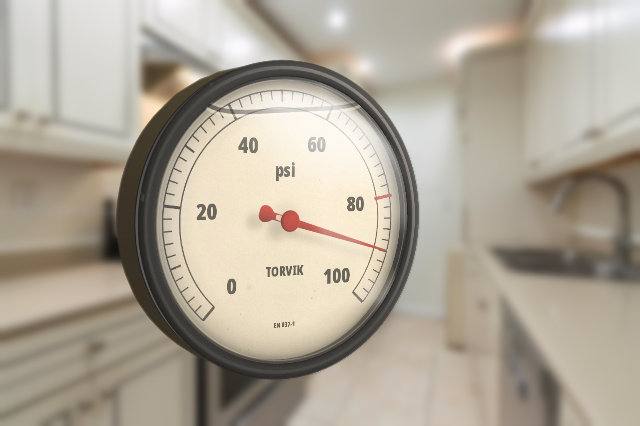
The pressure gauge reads 90 psi
